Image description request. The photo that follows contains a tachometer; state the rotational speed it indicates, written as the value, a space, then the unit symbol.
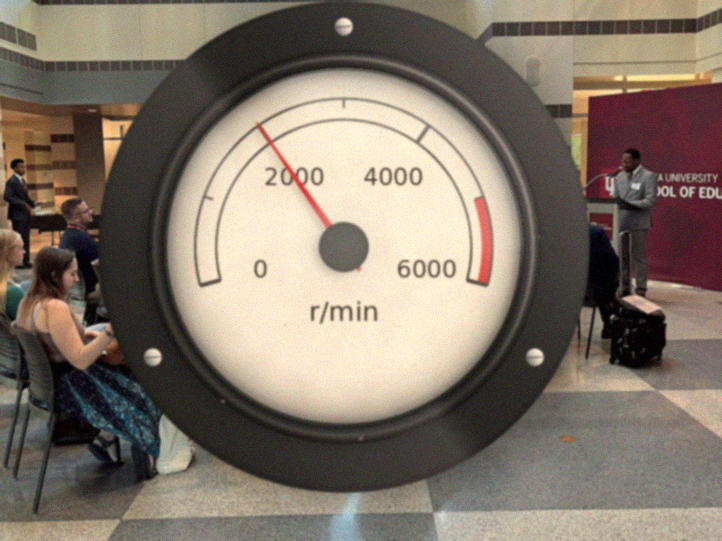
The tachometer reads 2000 rpm
